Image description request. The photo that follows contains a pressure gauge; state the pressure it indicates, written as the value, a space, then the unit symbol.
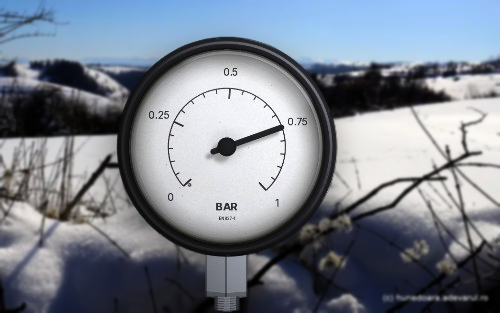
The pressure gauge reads 0.75 bar
